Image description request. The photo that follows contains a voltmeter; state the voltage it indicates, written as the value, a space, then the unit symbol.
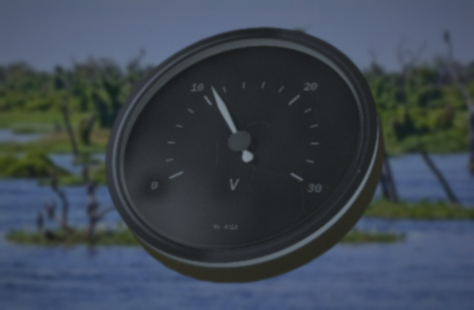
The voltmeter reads 11 V
